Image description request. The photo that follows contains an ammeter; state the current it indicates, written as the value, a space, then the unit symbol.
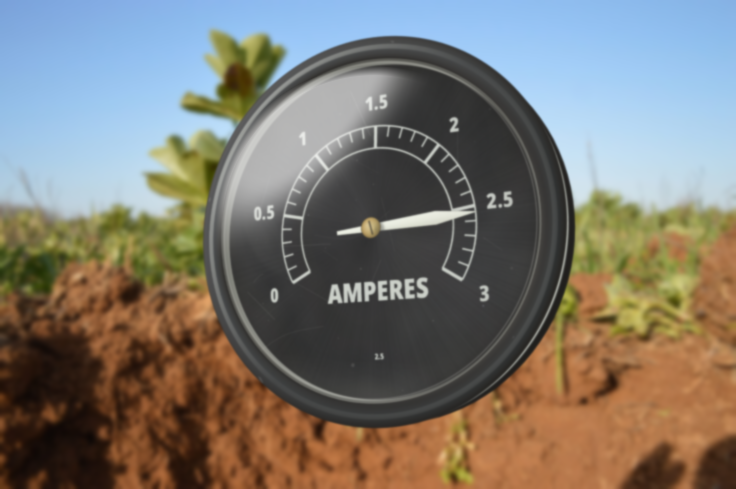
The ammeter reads 2.55 A
